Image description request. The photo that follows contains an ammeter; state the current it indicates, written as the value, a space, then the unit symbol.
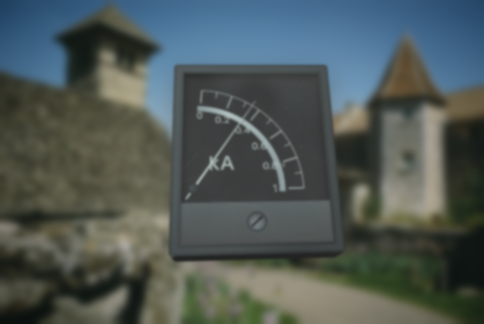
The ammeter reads 0.35 kA
